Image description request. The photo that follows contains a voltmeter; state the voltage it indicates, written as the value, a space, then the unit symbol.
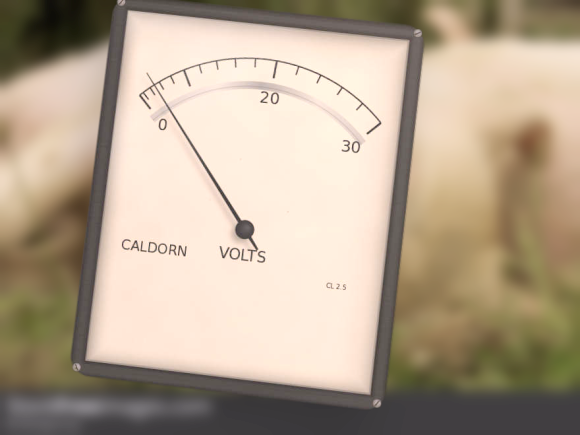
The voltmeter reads 5 V
